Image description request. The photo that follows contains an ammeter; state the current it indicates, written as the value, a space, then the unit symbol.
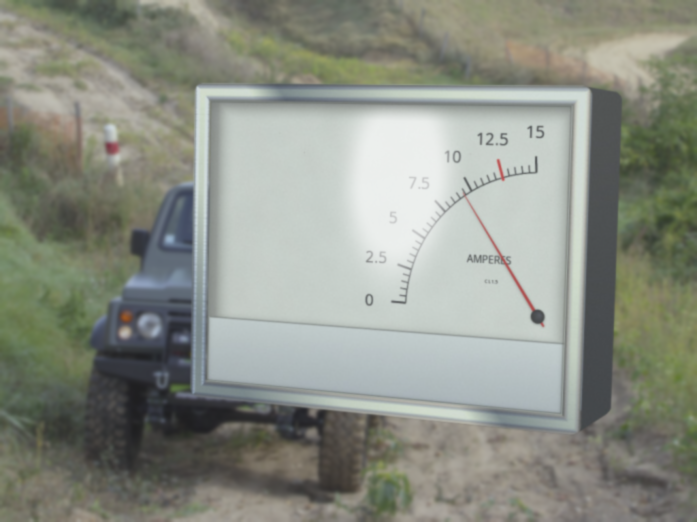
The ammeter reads 9.5 A
